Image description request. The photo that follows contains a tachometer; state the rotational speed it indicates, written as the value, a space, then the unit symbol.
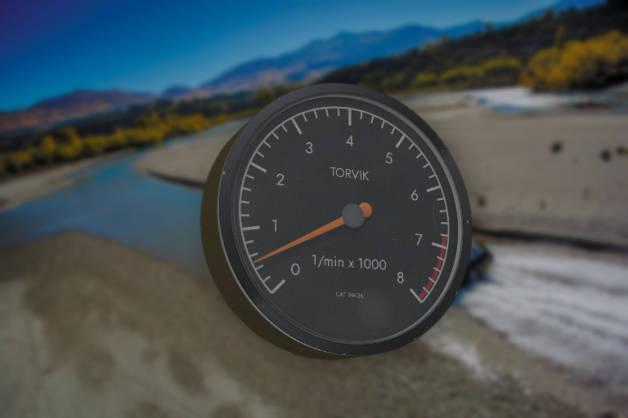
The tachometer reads 500 rpm
